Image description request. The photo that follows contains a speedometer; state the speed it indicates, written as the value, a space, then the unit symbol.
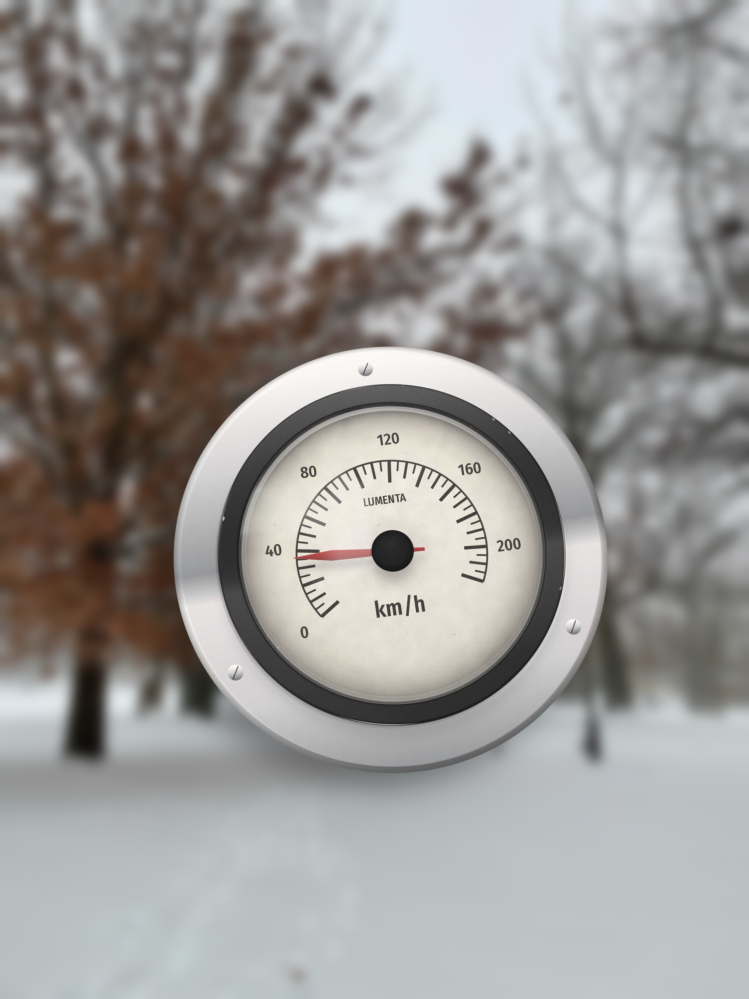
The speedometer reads 35 km/h
